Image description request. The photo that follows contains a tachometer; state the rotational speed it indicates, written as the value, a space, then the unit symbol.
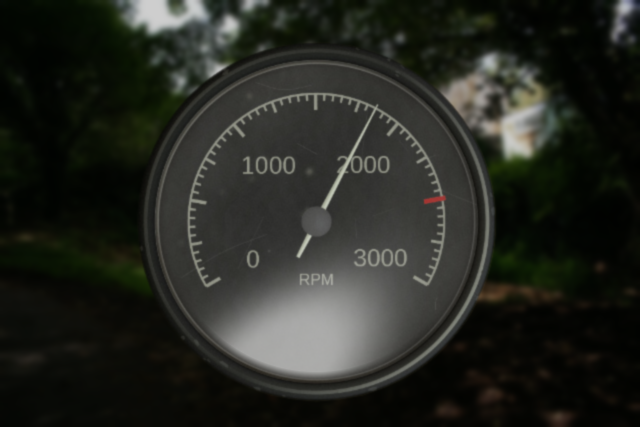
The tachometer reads 1850 rpm
